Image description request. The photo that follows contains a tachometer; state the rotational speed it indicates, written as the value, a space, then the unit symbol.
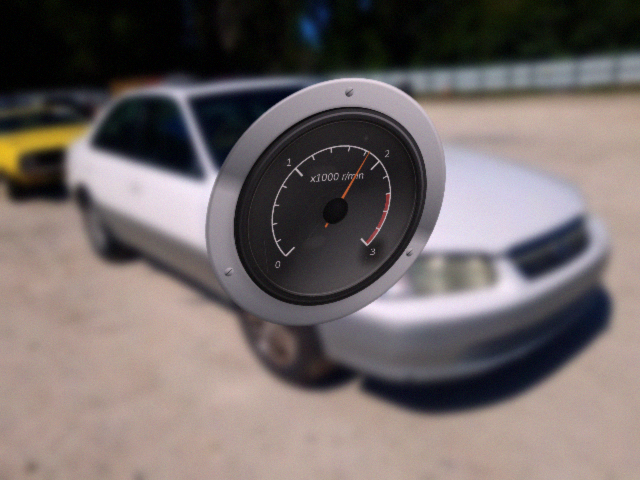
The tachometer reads 1800 rpm
